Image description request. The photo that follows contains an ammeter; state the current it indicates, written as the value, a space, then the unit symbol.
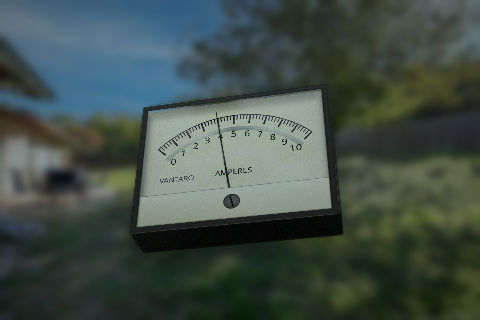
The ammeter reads 4 A
